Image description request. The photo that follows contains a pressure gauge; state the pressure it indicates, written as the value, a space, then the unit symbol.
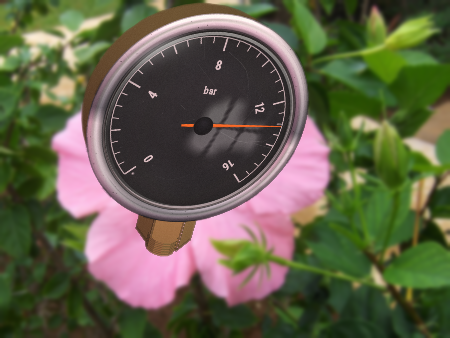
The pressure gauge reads 13 bar
